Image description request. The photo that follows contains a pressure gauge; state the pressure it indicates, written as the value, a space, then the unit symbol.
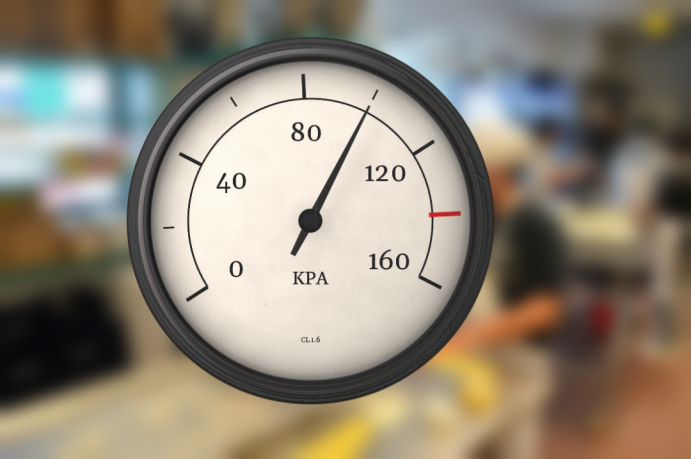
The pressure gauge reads 100 kPa
